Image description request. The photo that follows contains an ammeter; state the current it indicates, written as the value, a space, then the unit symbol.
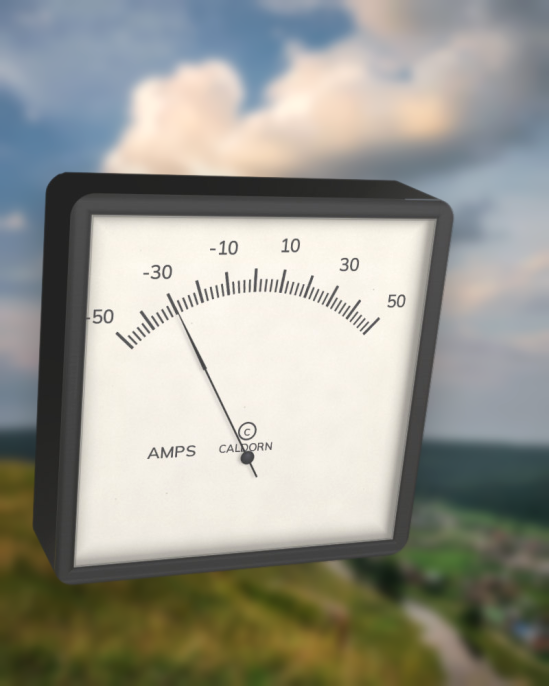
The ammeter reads -30 A
